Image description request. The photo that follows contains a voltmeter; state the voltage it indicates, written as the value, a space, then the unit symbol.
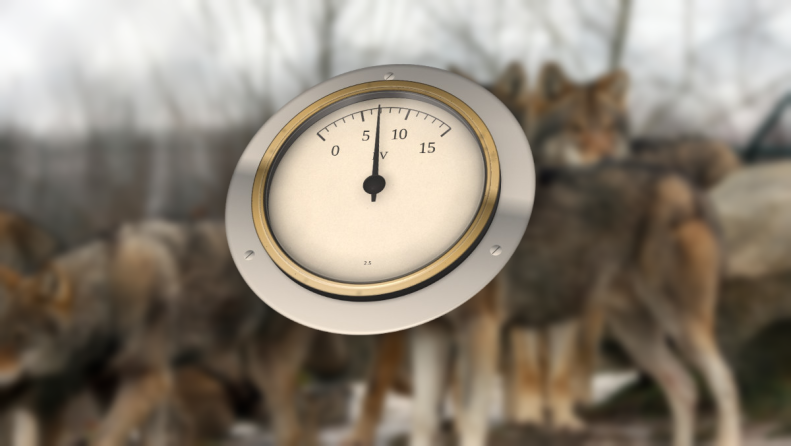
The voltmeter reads 7 kV
